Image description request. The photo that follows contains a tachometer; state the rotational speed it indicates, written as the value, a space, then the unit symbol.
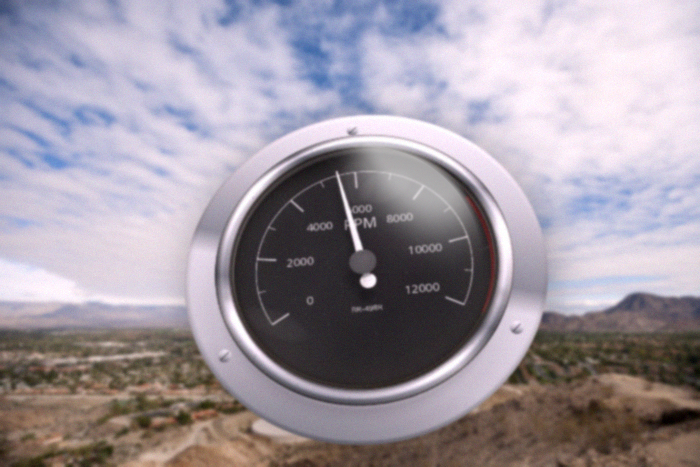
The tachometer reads 5500 rpm
